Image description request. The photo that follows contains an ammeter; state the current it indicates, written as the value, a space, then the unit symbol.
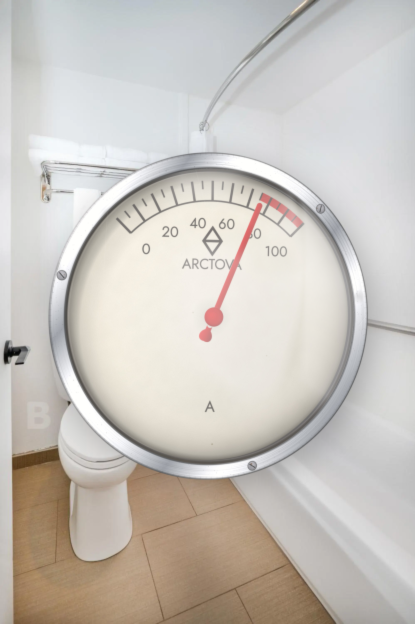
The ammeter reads 75 A
